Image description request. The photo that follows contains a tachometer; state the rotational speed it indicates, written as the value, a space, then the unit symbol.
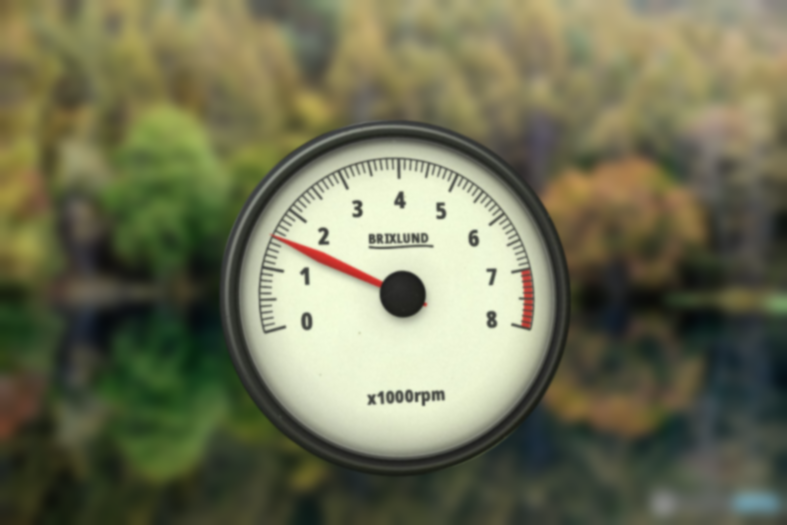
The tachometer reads 1500 rpm
